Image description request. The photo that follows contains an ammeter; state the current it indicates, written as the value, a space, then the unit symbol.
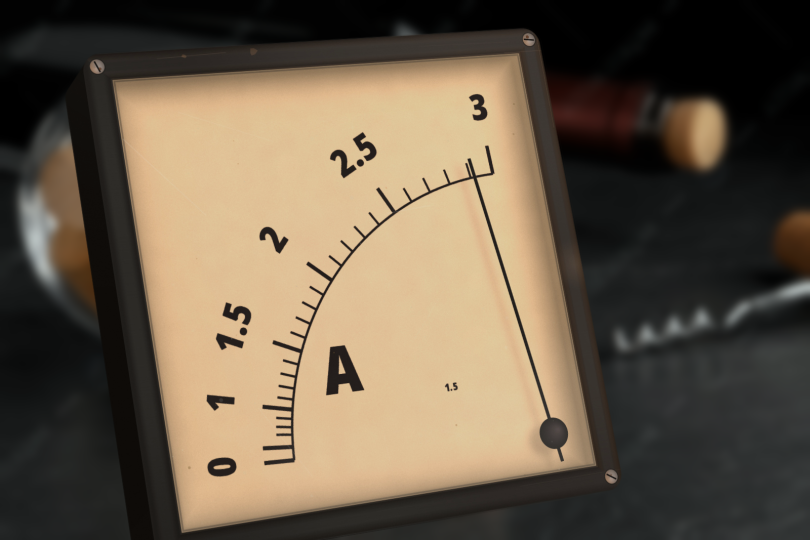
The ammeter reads 2.9 A
